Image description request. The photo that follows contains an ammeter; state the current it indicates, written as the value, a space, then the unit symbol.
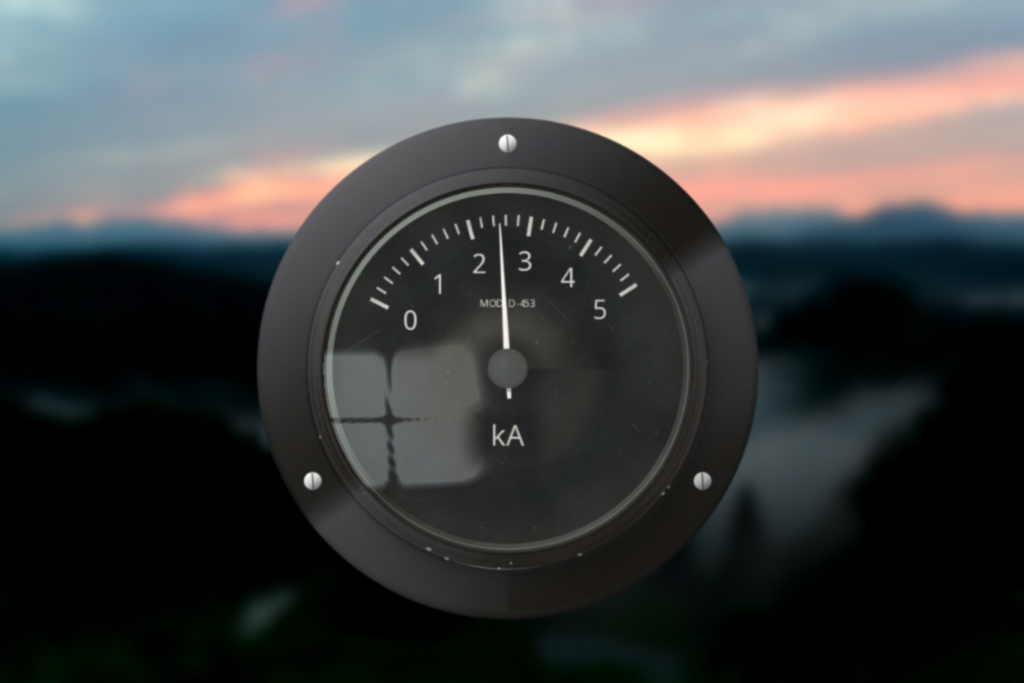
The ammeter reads 2.5 kA
